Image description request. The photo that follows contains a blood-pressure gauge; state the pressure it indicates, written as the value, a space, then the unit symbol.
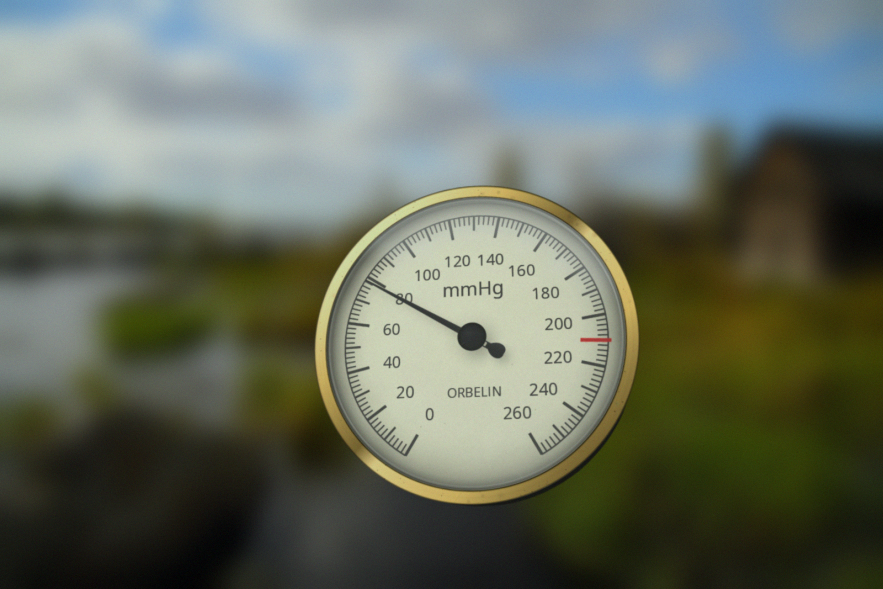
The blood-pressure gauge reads 78 mmHg
